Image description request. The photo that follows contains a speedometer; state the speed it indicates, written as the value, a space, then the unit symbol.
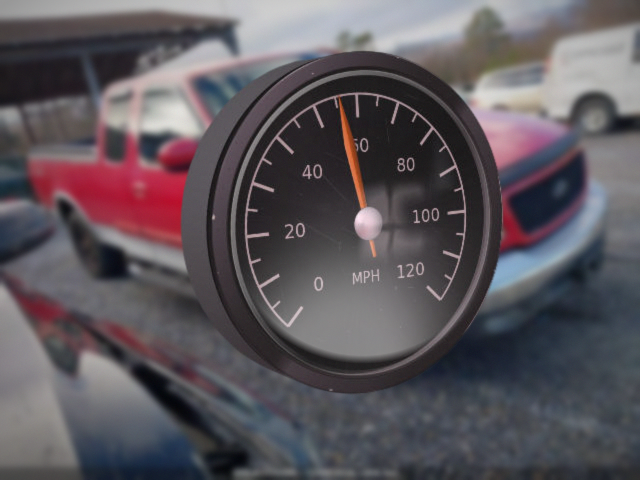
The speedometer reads 55 mph
